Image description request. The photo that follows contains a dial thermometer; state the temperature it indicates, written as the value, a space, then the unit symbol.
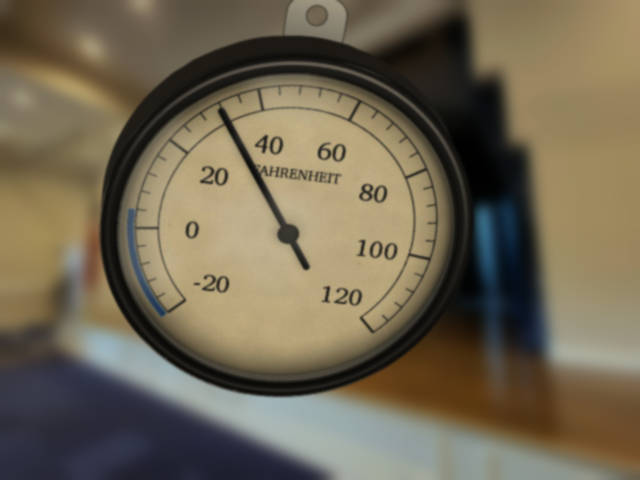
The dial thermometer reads 32 °F
